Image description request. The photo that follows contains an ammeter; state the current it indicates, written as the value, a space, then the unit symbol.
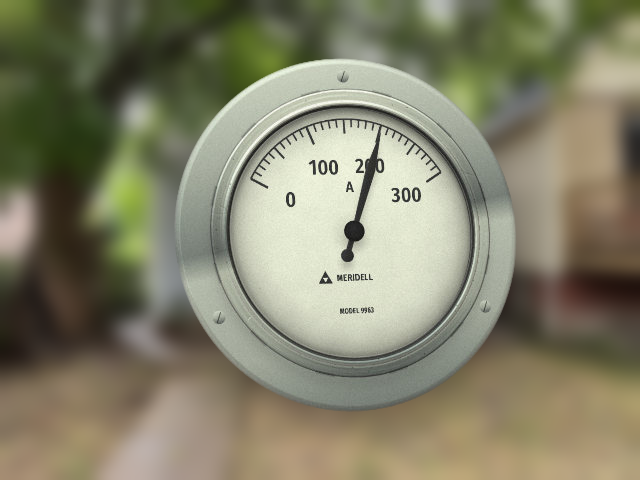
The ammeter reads 200 A
